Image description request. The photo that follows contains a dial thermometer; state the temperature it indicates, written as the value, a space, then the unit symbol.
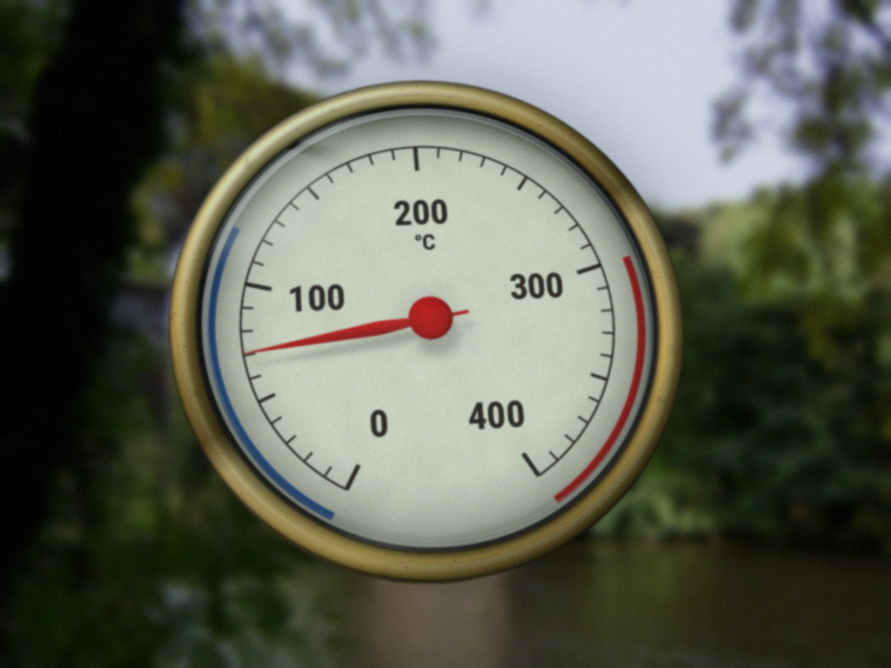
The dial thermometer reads 70 °C
